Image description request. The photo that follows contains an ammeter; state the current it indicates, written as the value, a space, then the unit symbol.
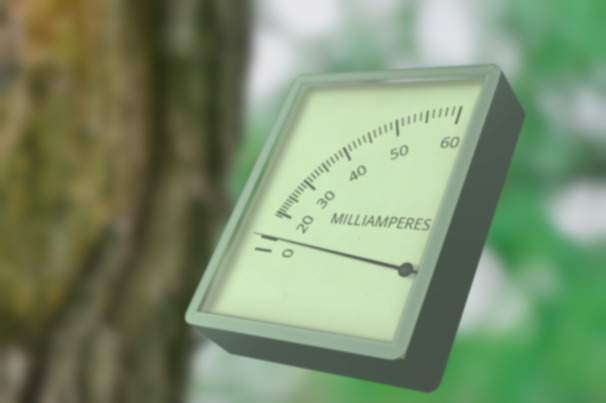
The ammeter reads 10 mA
